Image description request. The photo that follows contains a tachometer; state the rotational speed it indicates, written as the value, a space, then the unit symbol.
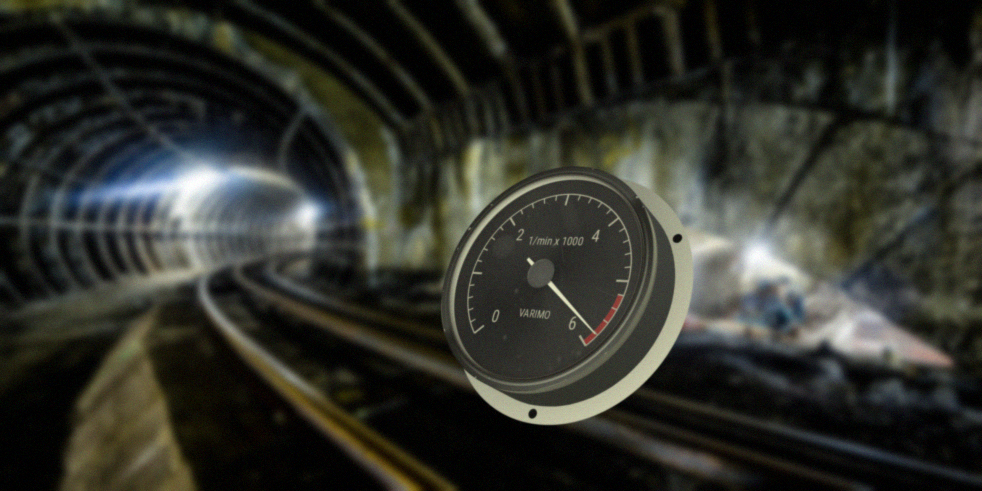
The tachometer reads 5800 rpm
